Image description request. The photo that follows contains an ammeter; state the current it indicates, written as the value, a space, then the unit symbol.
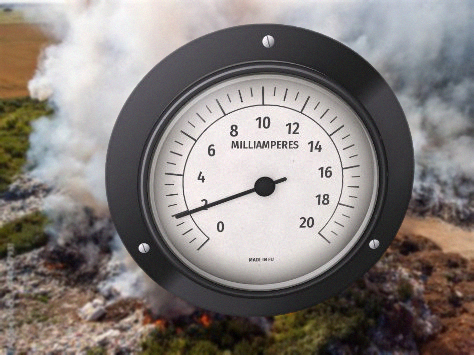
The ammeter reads 2 mA
